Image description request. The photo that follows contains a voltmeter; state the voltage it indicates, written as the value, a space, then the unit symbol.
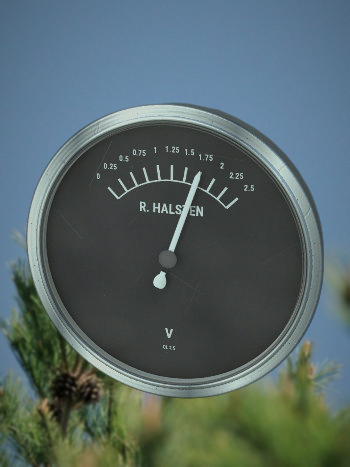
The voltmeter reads 1.75 V
